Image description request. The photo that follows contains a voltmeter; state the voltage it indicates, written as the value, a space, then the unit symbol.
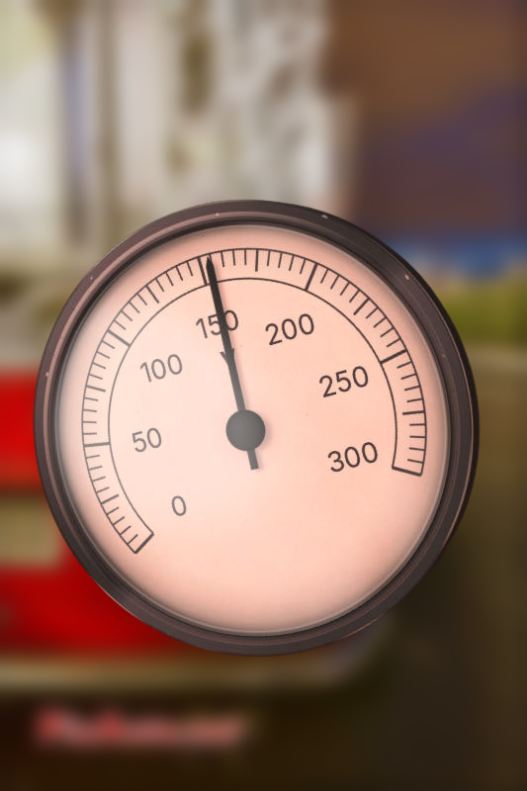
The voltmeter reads 155 V
